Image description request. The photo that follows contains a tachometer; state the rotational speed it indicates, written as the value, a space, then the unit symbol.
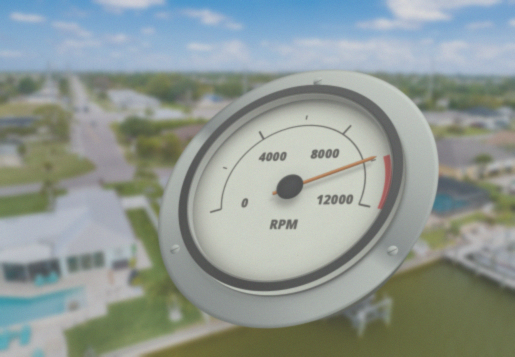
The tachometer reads 10000 rpm
